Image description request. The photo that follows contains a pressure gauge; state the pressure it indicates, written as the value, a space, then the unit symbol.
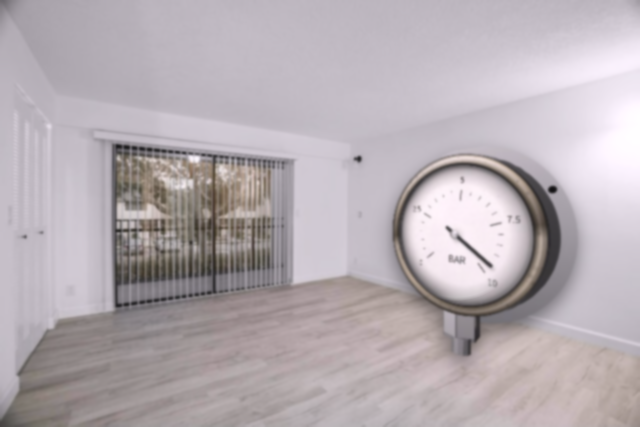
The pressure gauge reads 9.5 bar
